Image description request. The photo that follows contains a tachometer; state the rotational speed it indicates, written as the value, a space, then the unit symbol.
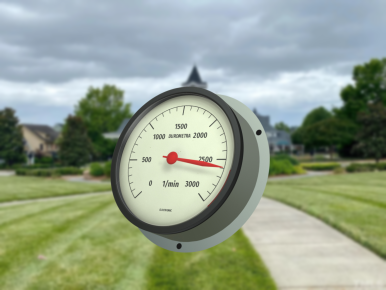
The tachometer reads 2600 rpm
